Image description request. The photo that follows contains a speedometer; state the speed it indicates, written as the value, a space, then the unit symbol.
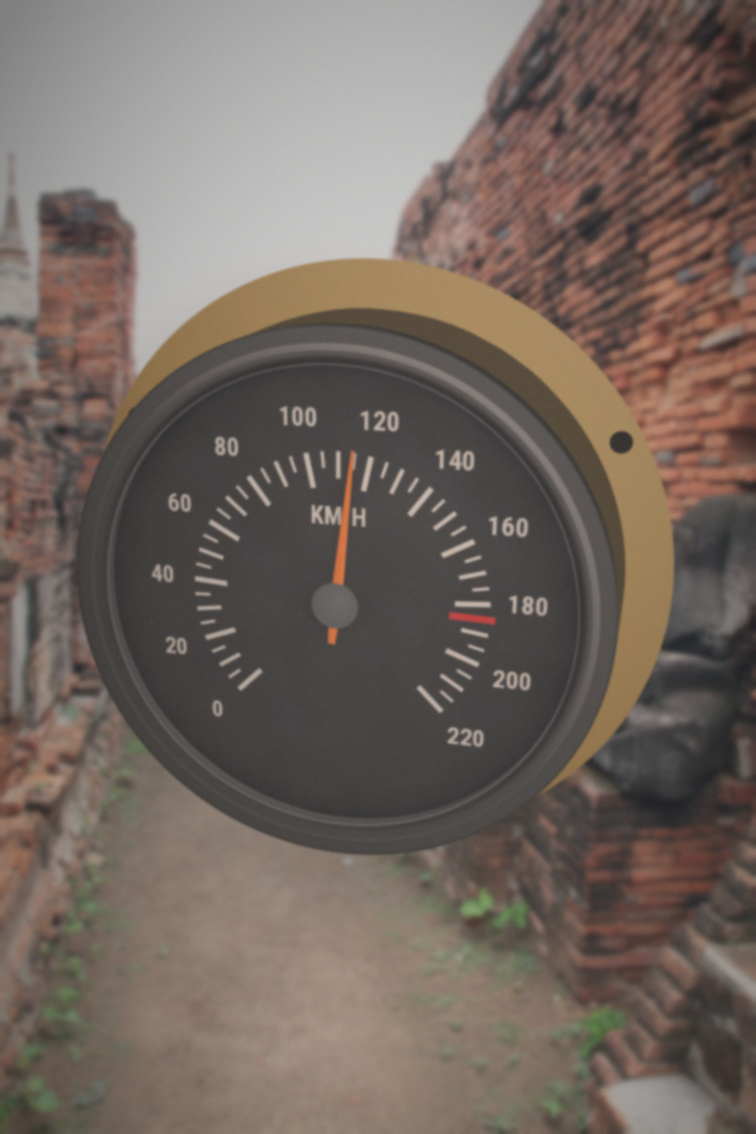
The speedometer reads 115 km/h
